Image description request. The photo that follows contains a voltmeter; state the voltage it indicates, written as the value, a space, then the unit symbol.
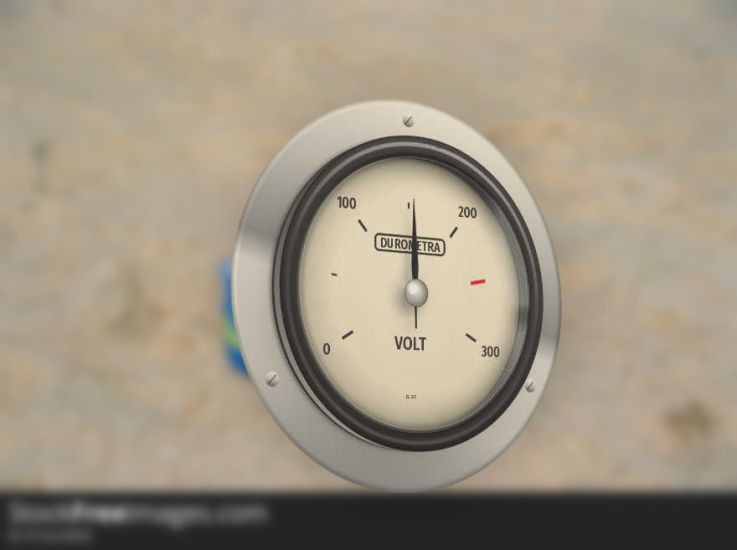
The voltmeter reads 150 V
